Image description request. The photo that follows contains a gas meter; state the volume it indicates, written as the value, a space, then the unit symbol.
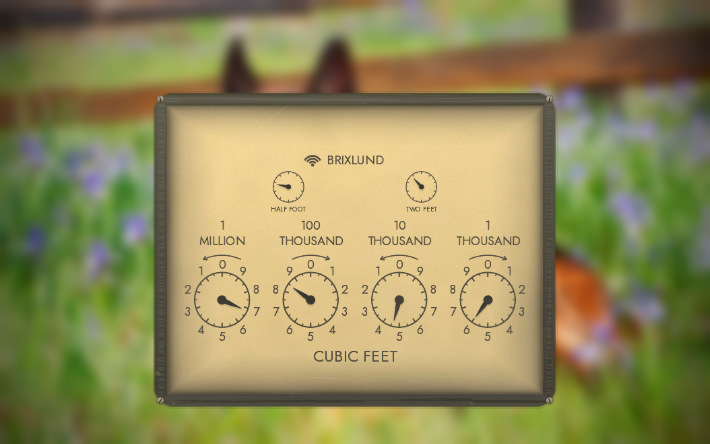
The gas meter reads 684600 ft³
